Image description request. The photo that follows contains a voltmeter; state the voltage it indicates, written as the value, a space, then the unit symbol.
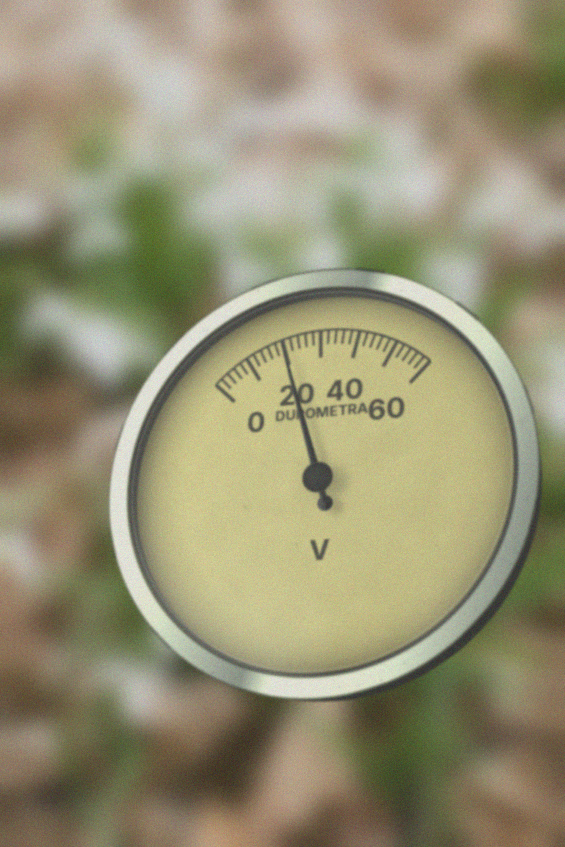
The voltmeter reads 20 V
